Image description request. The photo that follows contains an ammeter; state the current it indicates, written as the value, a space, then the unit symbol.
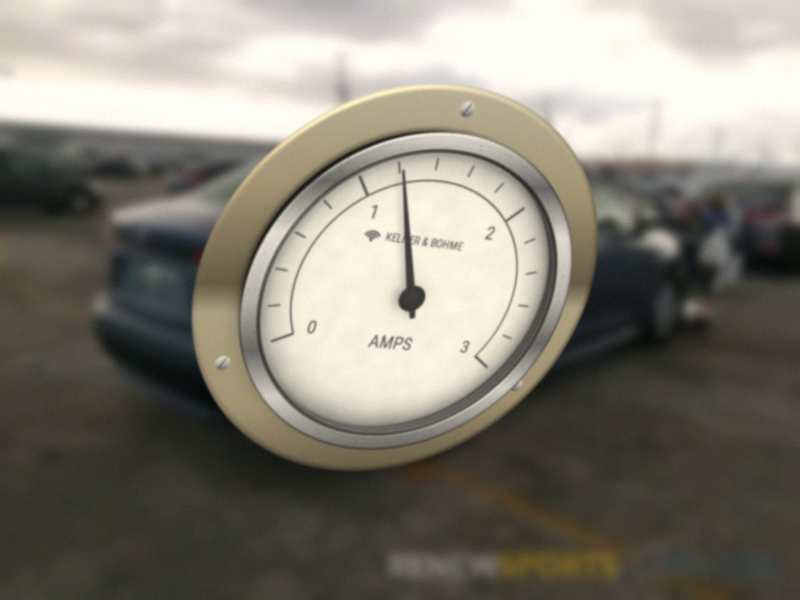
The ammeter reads 1.2 A
